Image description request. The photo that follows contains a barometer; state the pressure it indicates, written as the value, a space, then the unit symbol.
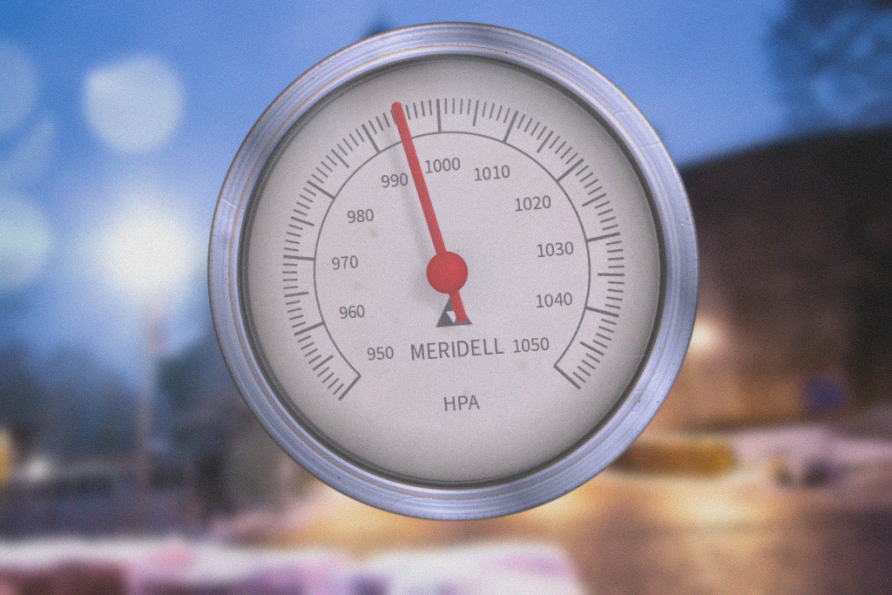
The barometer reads 995 hPa
